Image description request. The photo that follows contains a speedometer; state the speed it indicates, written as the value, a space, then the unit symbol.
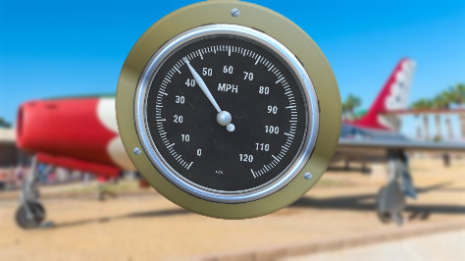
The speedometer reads 45 mph
